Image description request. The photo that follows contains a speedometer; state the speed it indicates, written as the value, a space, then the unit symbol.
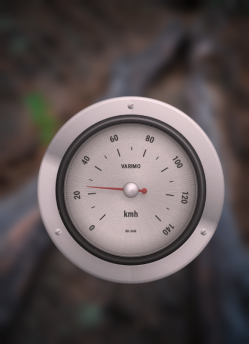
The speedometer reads 25 km/h
